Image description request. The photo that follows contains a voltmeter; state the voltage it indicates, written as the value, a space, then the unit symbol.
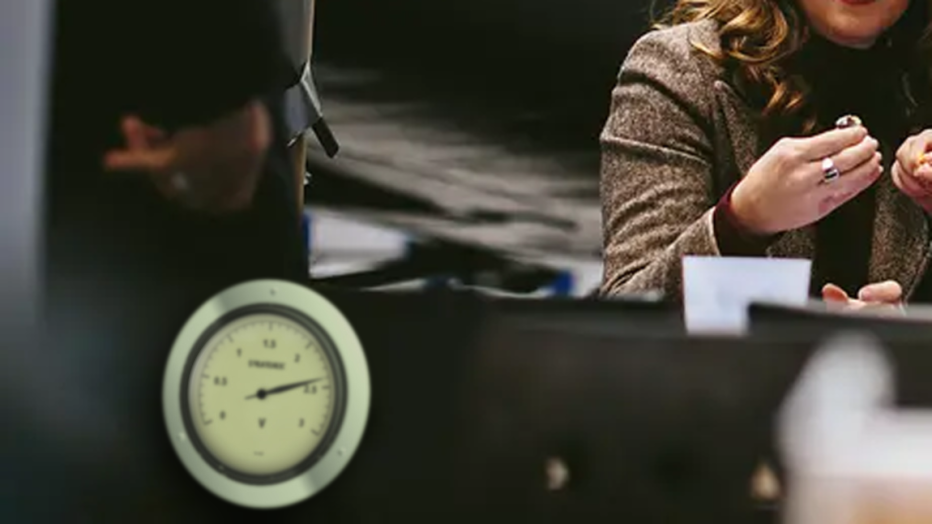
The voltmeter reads 2.4 V
